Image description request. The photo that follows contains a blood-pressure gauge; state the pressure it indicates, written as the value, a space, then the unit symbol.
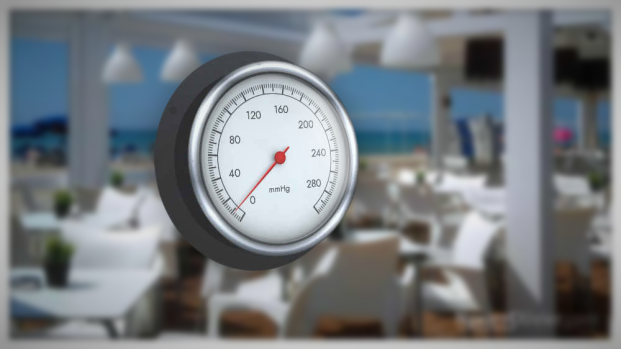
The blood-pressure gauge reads 10 mmHg
